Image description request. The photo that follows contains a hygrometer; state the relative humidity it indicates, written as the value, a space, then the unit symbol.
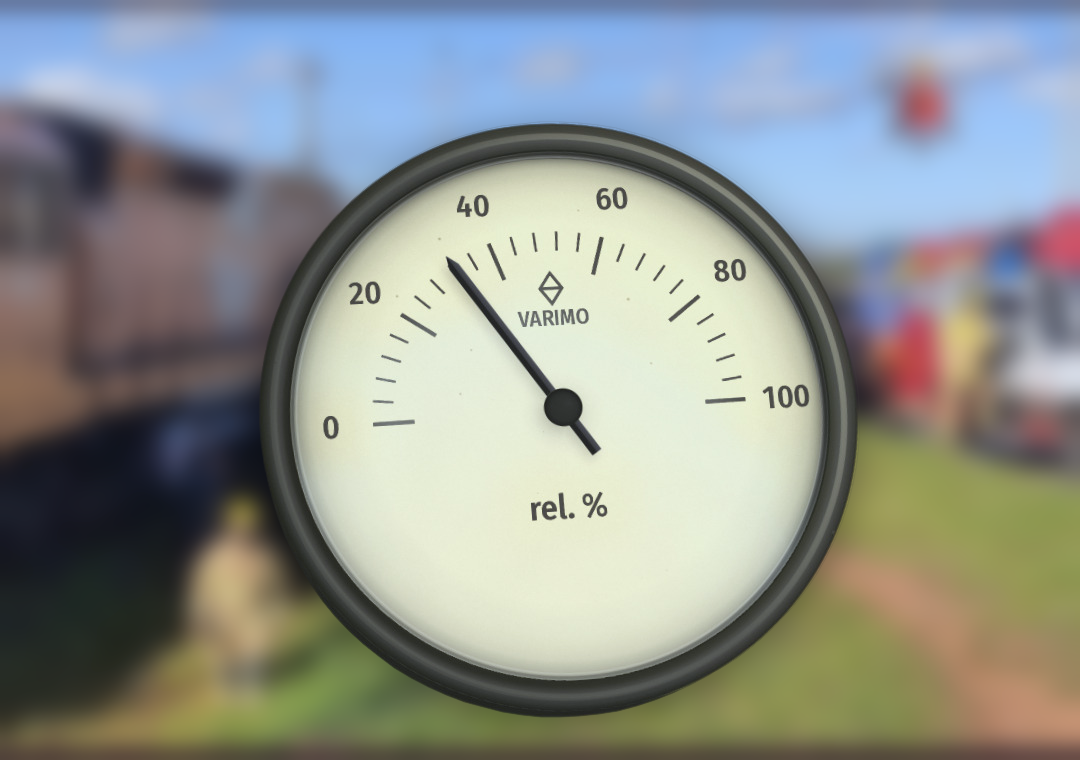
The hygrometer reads 32 %
